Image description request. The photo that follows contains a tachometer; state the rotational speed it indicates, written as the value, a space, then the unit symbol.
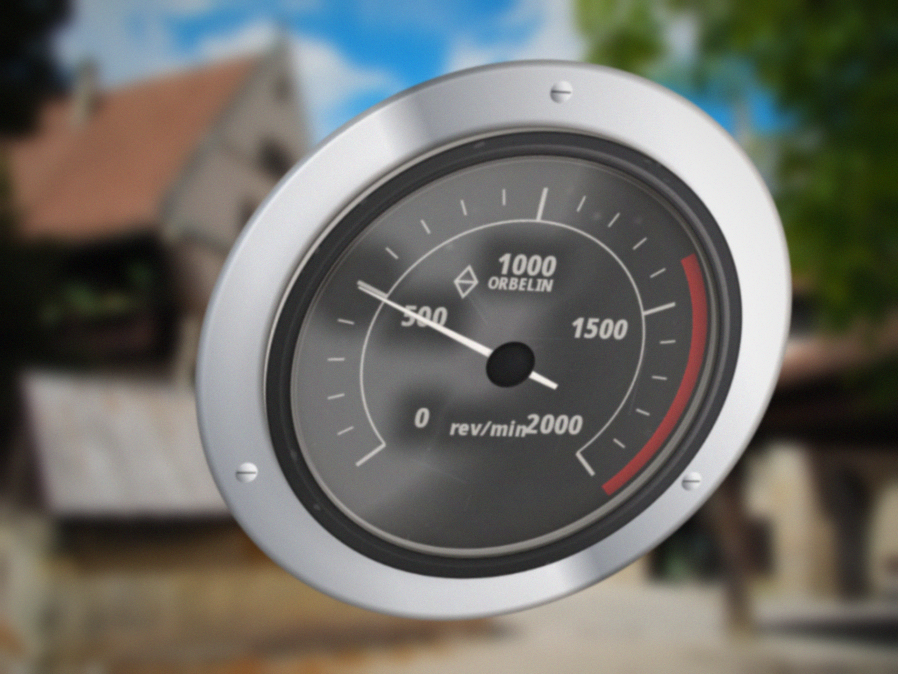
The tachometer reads 500 rpm
